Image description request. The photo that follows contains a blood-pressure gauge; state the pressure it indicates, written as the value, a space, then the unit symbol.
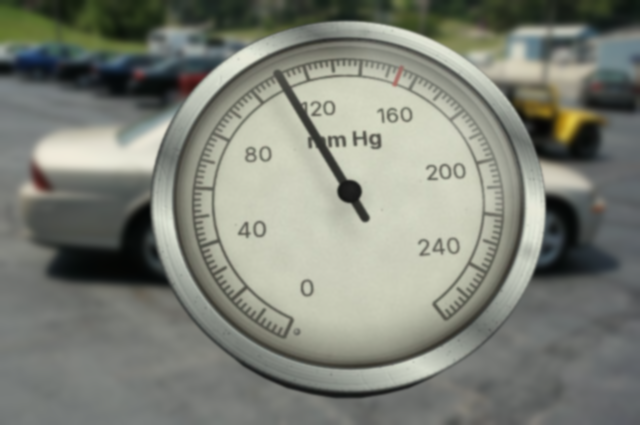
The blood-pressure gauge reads 110 mmHg
